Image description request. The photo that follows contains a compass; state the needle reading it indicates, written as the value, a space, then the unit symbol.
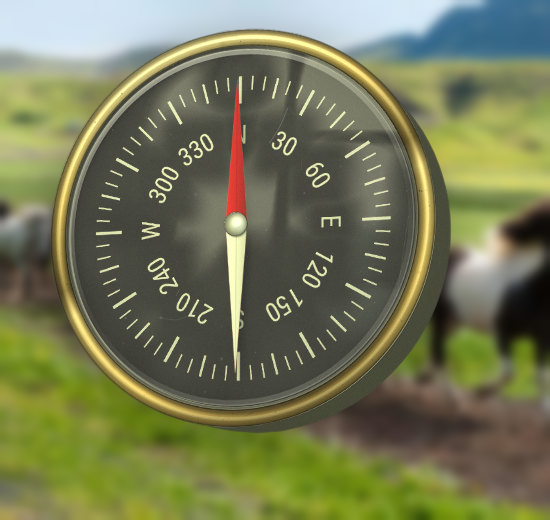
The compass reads 0 °
